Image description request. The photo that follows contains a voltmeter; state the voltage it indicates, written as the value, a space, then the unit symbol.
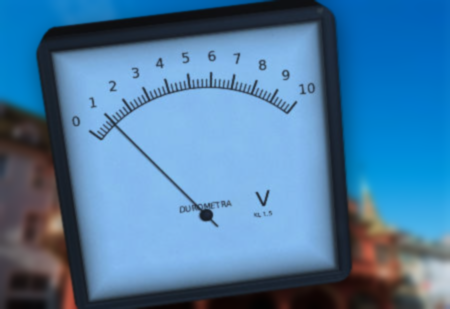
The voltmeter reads 1 V
